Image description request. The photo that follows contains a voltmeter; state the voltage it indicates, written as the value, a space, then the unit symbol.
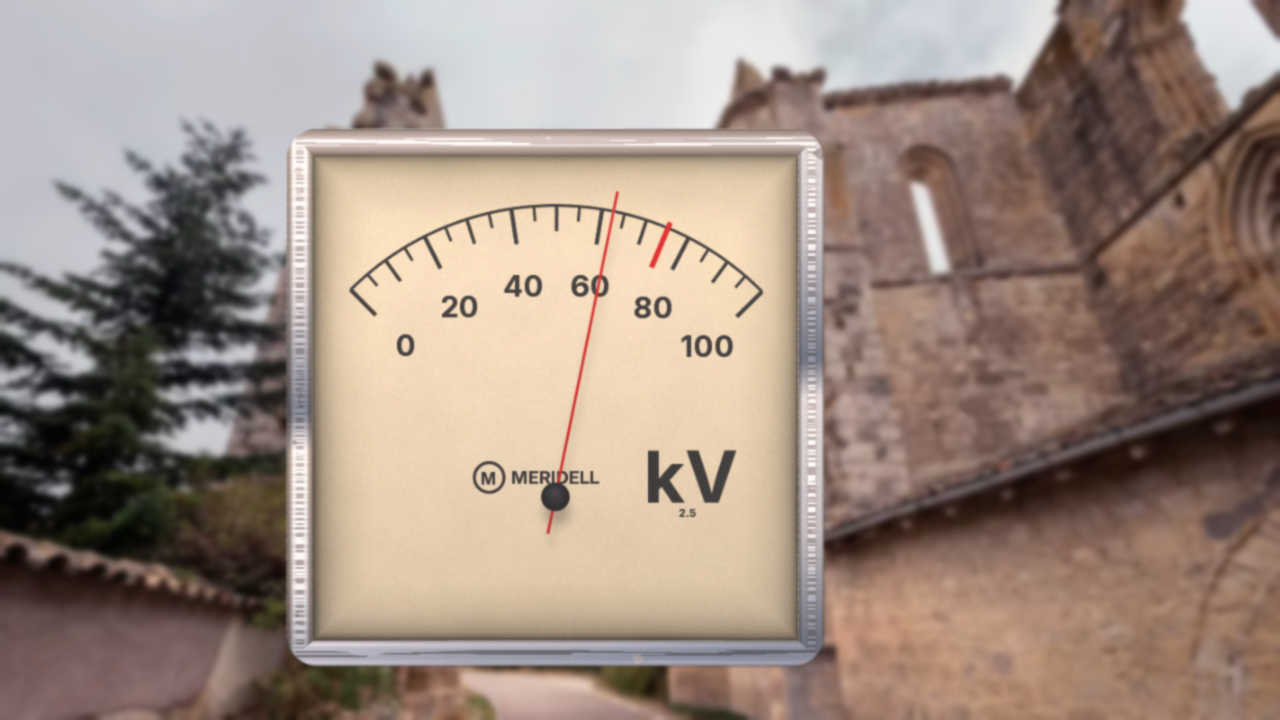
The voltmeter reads 62.5 kV
